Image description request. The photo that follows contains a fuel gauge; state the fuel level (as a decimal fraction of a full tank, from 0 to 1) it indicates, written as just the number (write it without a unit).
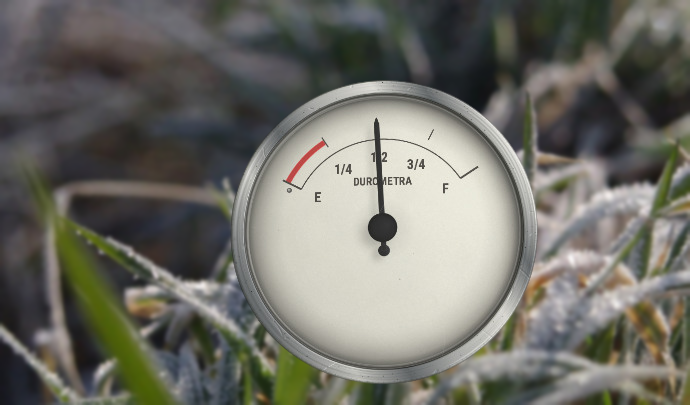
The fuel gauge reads 0.5
